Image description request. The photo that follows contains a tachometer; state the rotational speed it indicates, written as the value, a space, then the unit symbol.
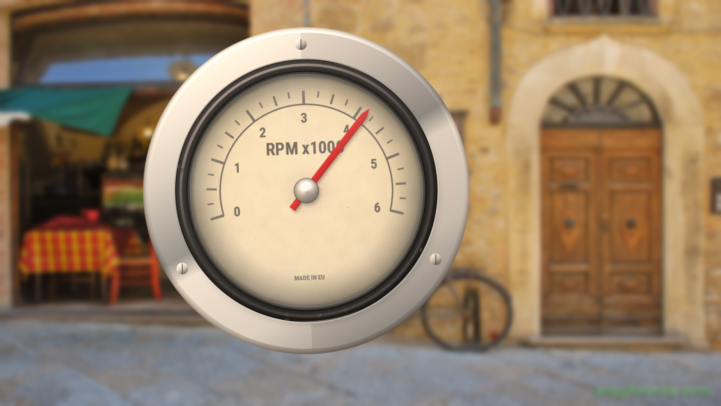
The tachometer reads 4125 rpm
